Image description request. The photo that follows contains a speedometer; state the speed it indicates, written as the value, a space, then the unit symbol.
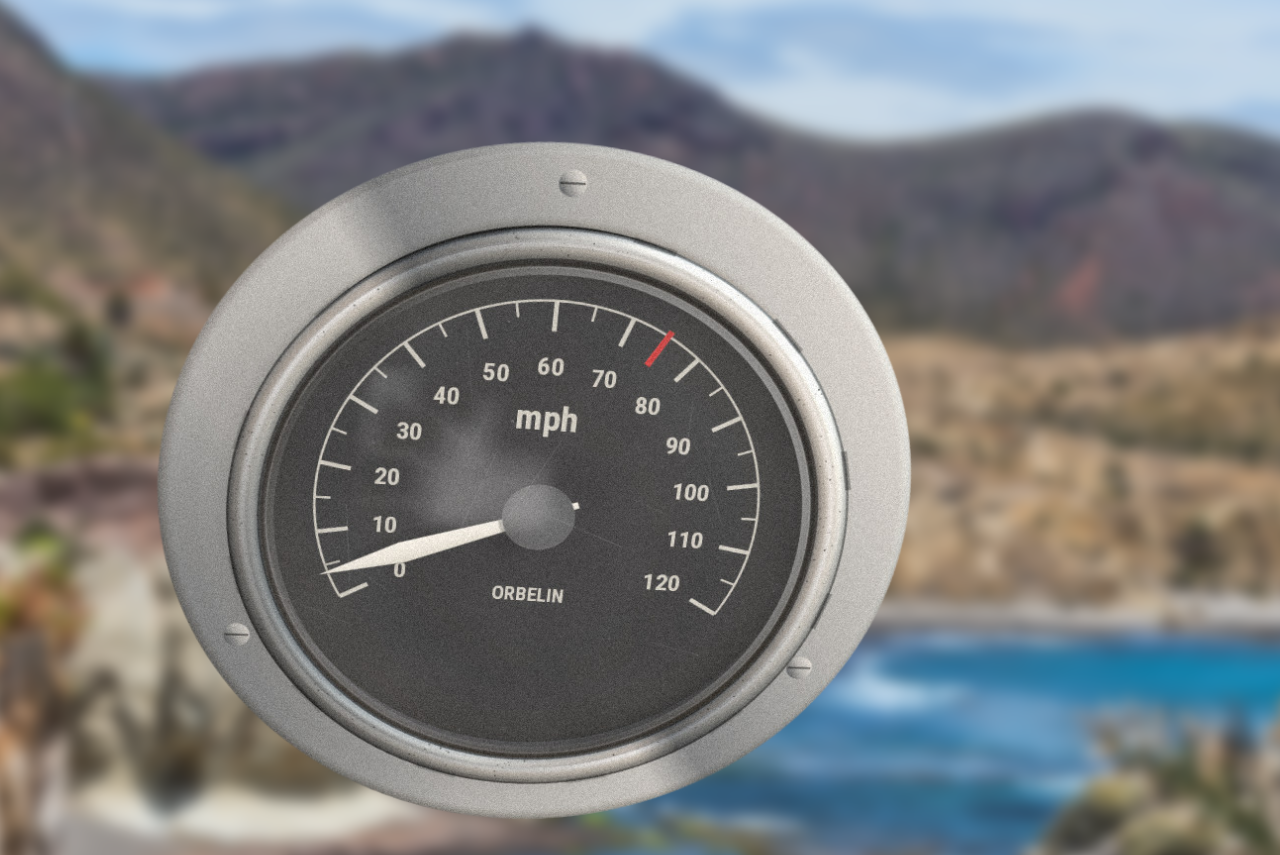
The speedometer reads 5 mph
